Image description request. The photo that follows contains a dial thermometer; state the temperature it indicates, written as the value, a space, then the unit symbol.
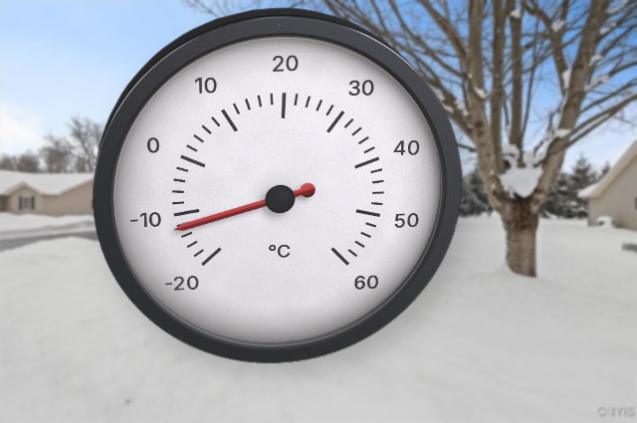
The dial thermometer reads -12 °C
